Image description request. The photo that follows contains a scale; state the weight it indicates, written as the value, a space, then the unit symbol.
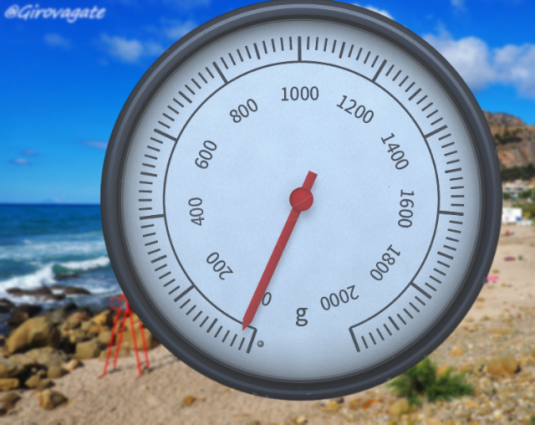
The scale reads 30 g
